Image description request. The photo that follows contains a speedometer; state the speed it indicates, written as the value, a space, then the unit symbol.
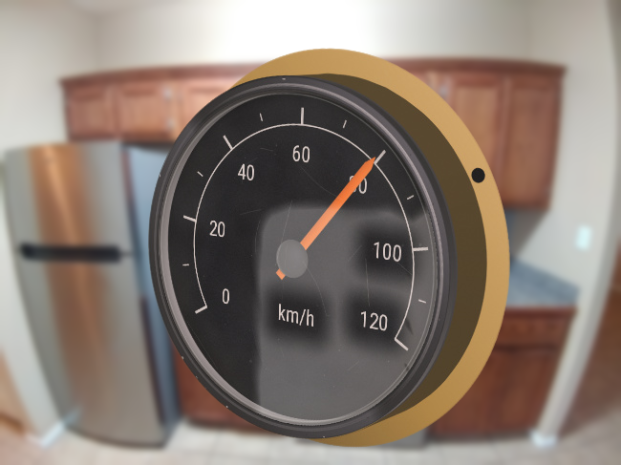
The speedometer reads 80 km/h
